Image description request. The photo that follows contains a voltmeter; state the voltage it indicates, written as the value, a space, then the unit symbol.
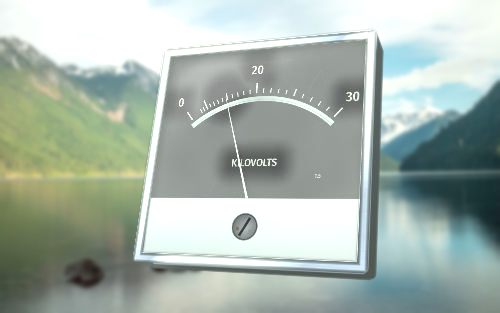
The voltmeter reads 15 kV
